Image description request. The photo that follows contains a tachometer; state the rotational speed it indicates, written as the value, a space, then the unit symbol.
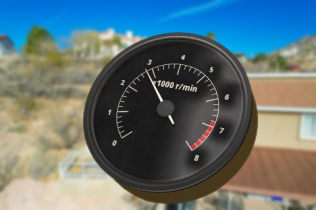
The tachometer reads 2800 rpm
